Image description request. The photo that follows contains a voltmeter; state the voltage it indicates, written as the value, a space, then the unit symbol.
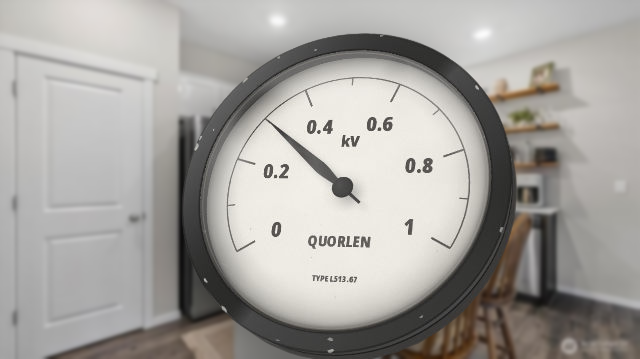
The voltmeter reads 0.3 kV
